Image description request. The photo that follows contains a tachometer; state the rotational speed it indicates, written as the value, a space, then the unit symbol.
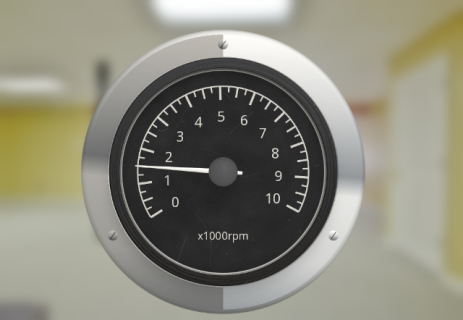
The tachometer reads 1500 rpm
